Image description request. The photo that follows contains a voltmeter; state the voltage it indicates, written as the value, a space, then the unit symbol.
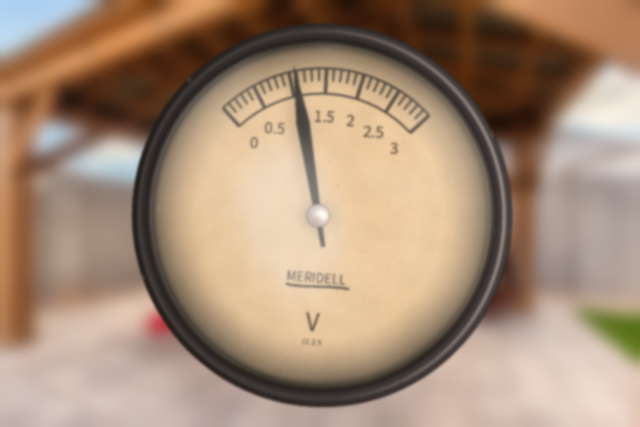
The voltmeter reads 1.1 V
